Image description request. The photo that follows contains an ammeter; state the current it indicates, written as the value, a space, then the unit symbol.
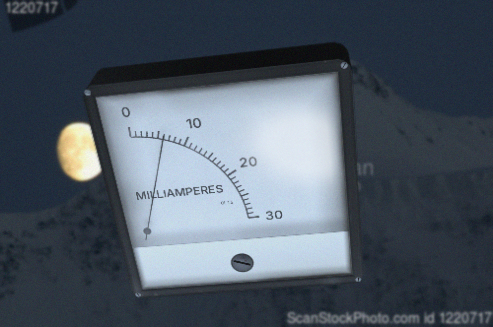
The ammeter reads 6 mA
